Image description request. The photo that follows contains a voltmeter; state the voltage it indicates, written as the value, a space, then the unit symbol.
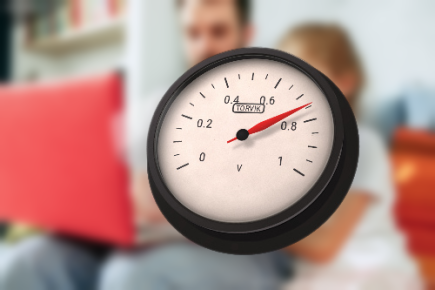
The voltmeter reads 0.75 V
